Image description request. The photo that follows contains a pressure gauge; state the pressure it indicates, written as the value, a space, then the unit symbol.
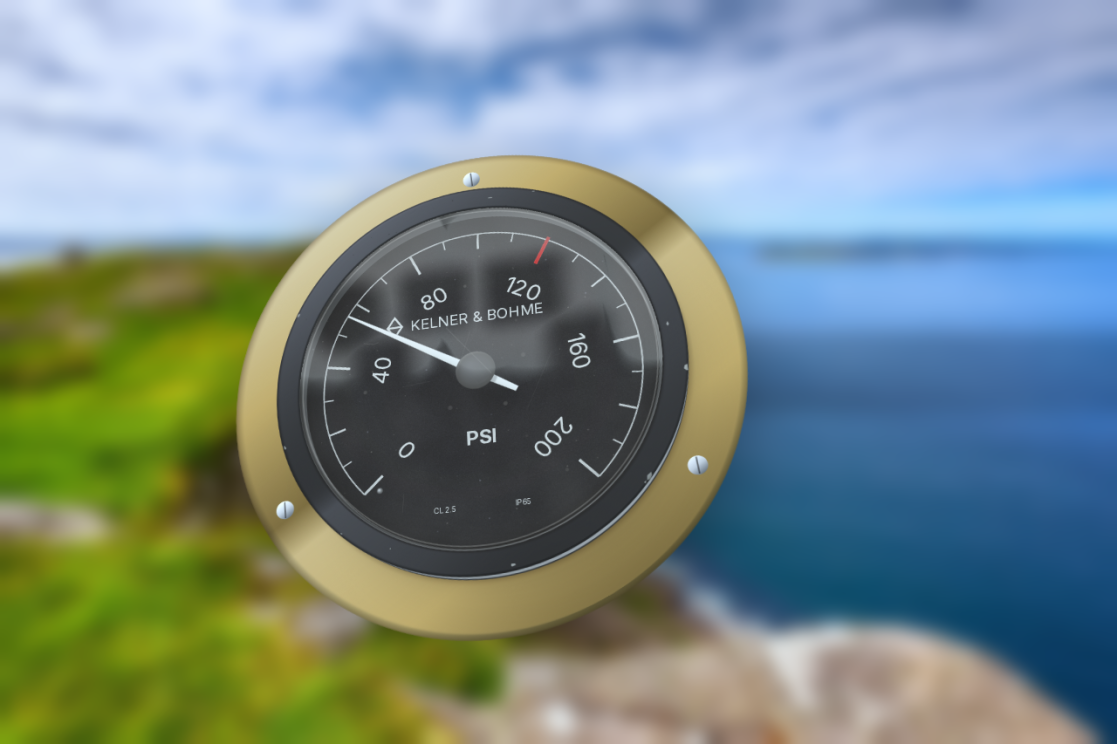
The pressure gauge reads 55 psi
